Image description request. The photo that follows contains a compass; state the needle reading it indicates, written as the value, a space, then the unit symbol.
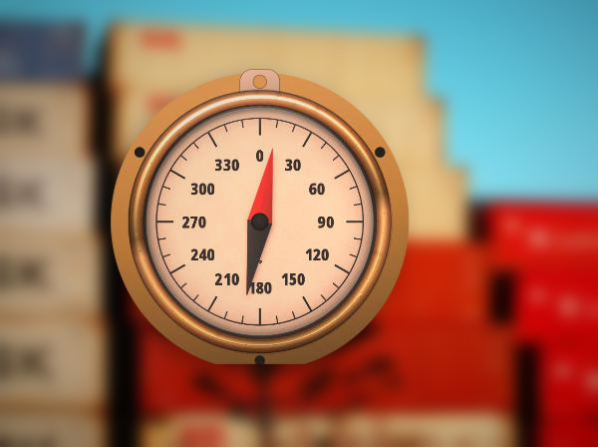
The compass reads 10 °
